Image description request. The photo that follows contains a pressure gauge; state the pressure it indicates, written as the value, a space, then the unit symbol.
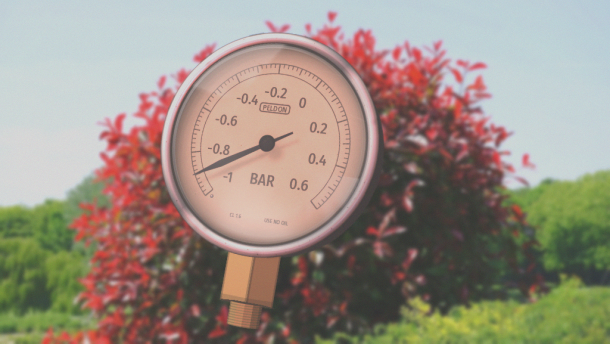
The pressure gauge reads -0.9 bar
